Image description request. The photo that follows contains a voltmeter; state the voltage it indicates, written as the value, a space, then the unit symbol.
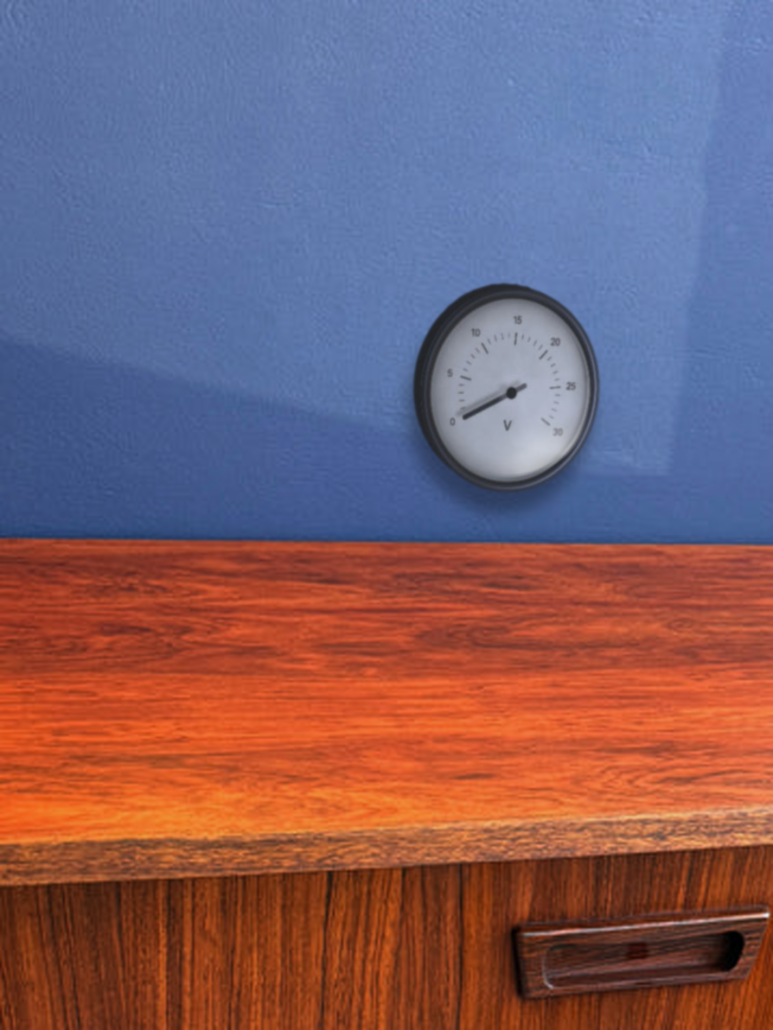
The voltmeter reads 0 V
